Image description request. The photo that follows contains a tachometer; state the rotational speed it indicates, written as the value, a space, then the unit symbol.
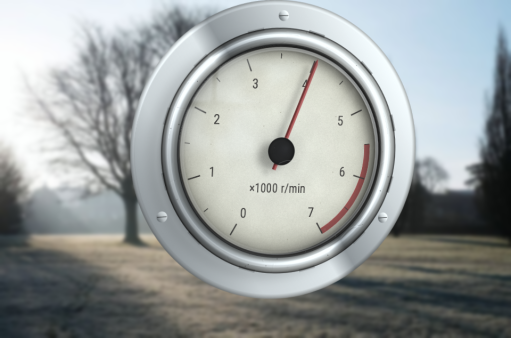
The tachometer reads 4000 rpm
